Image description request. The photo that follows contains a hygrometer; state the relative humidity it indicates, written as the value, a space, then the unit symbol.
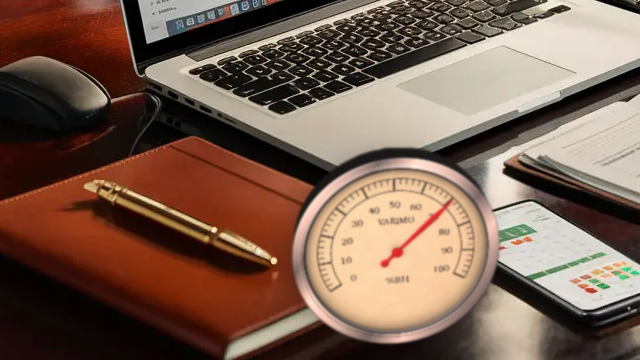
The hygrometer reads 70 %
